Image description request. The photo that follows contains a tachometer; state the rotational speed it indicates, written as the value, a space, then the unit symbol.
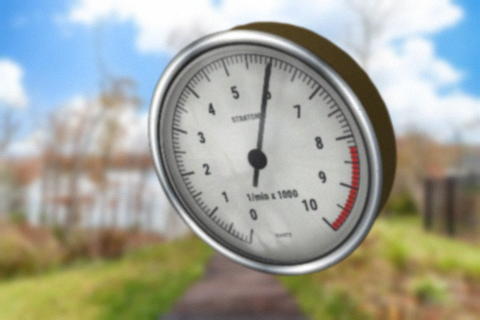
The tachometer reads 6000 rpm
